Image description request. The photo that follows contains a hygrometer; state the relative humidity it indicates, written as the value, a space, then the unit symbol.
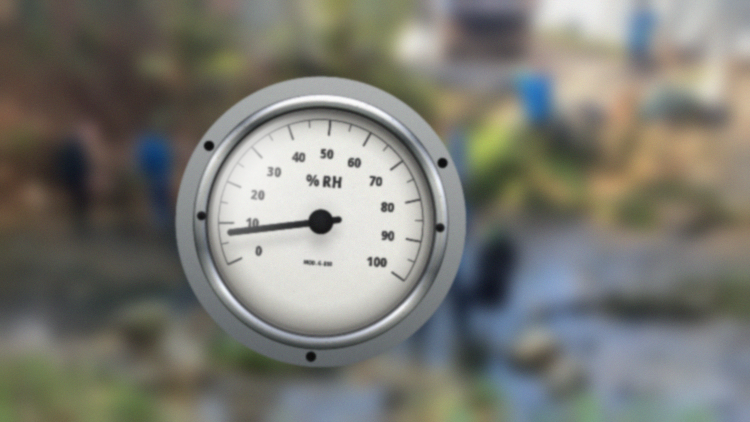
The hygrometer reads 7.5 %
